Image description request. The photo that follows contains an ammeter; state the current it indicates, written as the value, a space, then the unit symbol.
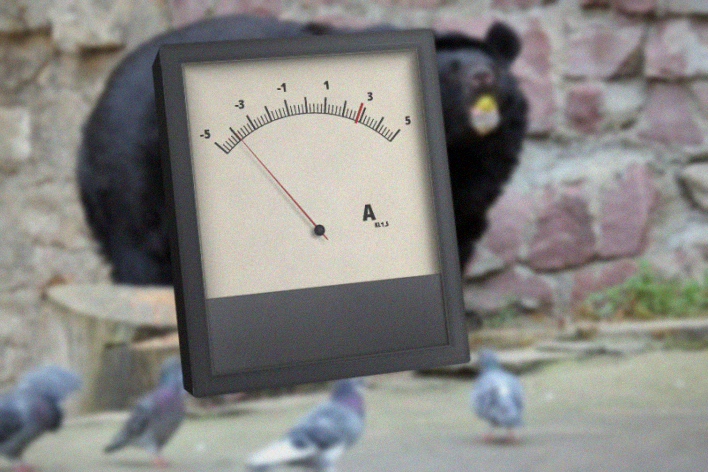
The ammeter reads -4 A
